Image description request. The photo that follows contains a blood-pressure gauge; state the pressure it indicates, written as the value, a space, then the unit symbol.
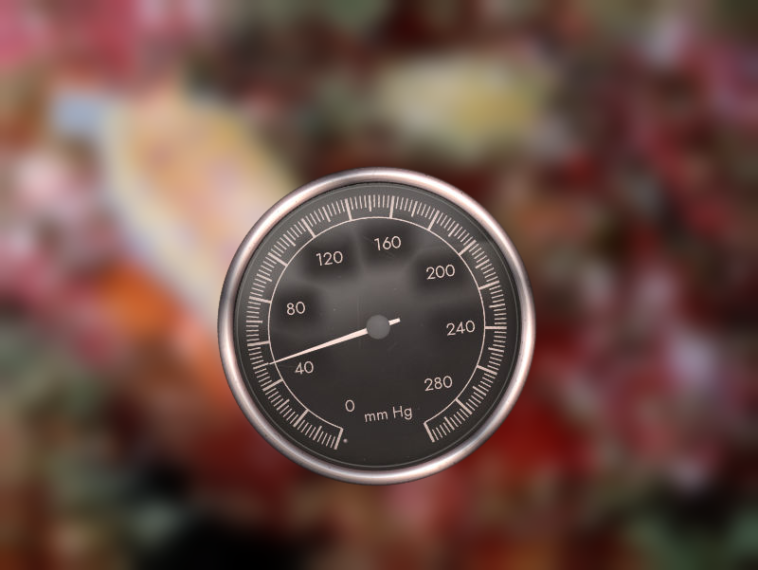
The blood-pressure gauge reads 50 mmHg
